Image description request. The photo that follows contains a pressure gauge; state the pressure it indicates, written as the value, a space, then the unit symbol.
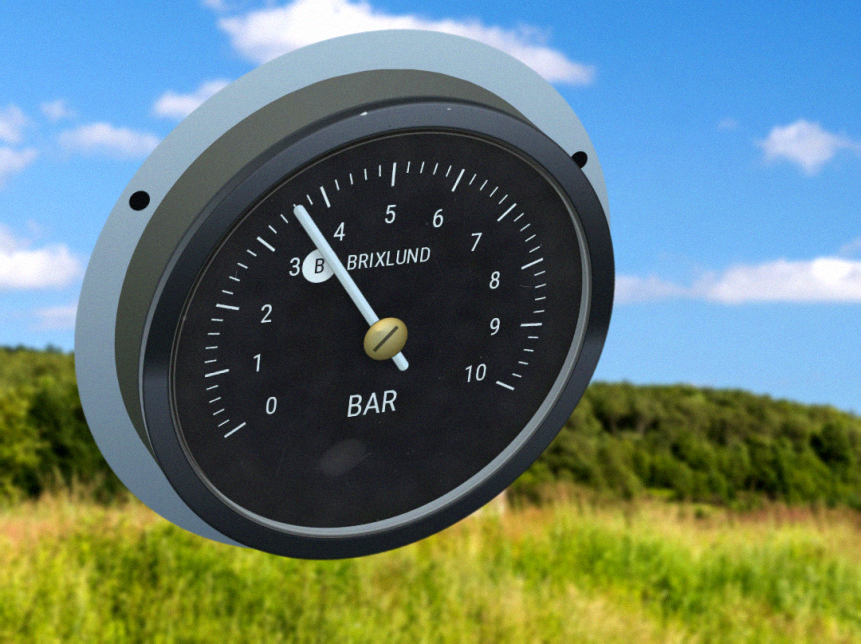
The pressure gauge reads 3.6 bar
